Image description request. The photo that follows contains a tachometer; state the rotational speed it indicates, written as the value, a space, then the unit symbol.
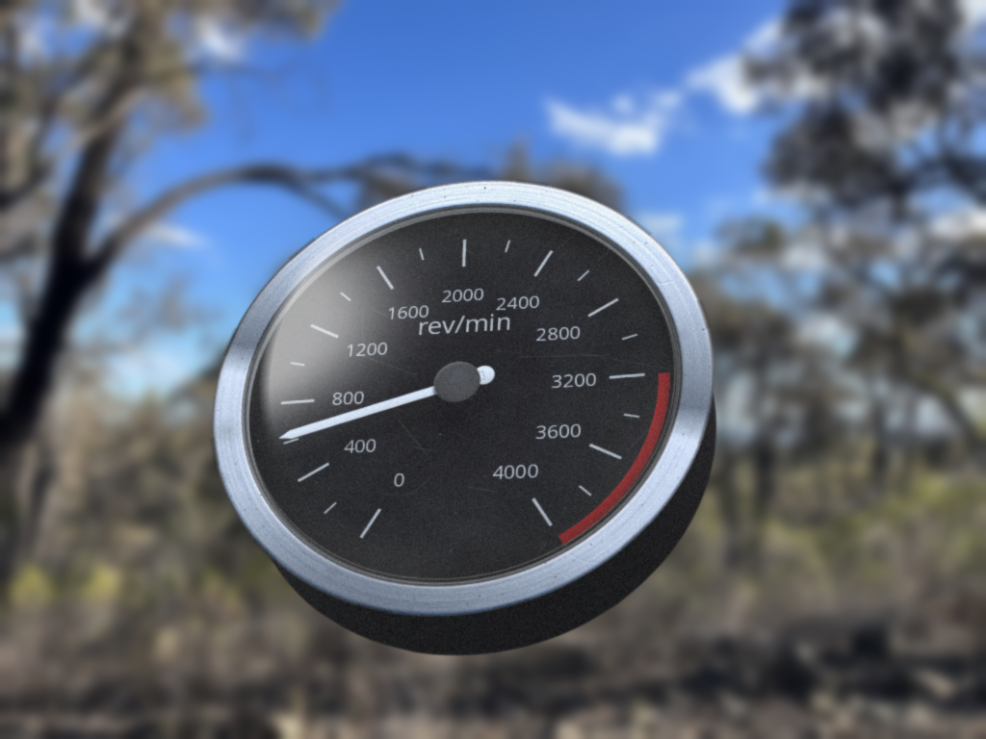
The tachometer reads 600 rpm
